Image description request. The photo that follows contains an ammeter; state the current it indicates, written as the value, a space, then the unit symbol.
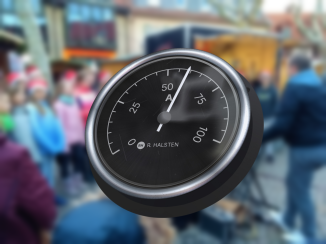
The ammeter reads 60 A
